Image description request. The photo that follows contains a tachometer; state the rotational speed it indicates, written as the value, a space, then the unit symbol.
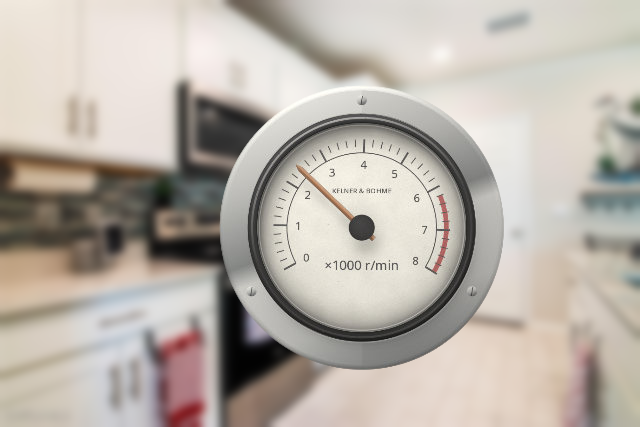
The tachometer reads 2400 rpm
